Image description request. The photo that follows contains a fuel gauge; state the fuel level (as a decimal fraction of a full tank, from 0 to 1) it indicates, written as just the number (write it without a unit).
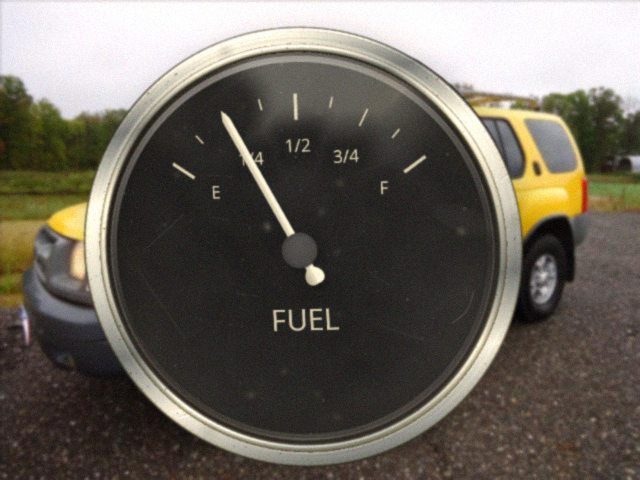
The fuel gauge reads 0.25
